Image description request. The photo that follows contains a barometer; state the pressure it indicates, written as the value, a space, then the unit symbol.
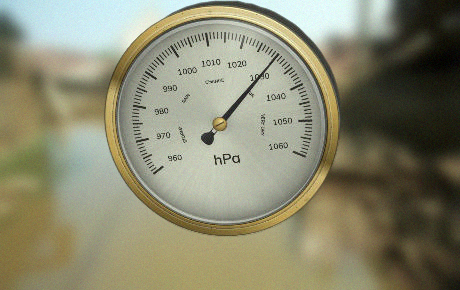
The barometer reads 1030 hPa
